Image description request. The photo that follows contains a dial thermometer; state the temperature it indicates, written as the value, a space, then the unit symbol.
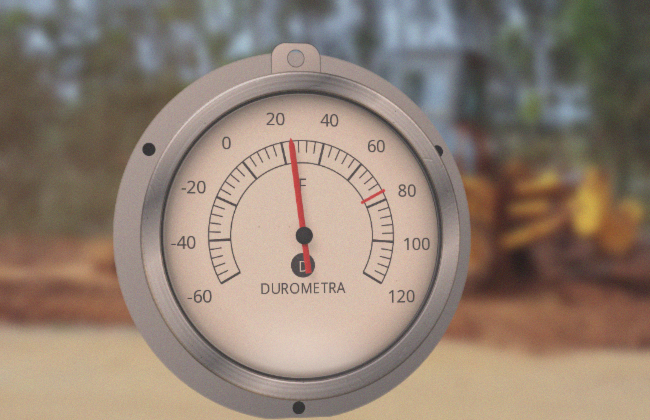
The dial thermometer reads 24 °F
